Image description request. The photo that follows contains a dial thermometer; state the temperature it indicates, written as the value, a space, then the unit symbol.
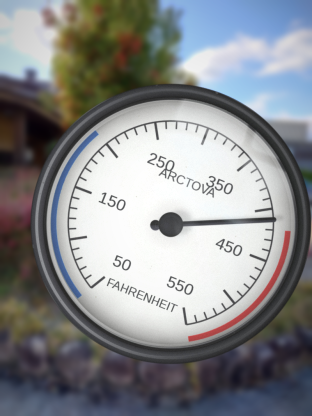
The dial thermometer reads 410 °F
